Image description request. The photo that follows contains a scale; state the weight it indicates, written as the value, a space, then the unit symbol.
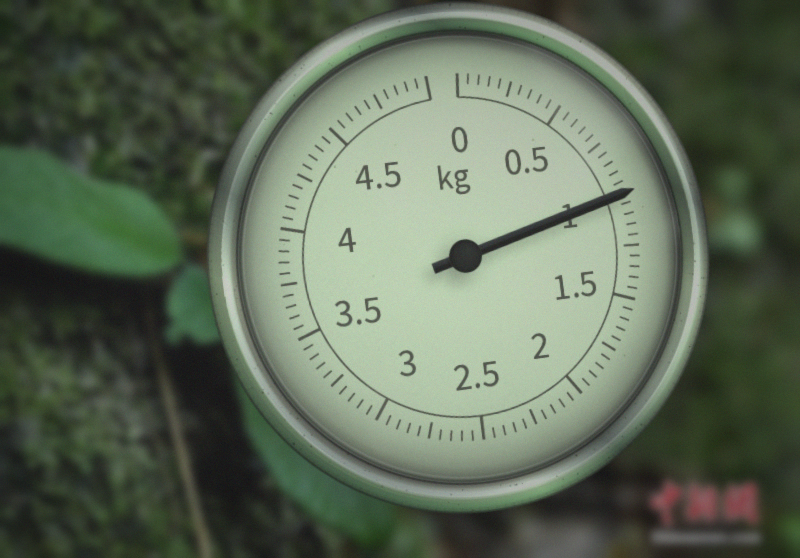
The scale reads 1 kg
